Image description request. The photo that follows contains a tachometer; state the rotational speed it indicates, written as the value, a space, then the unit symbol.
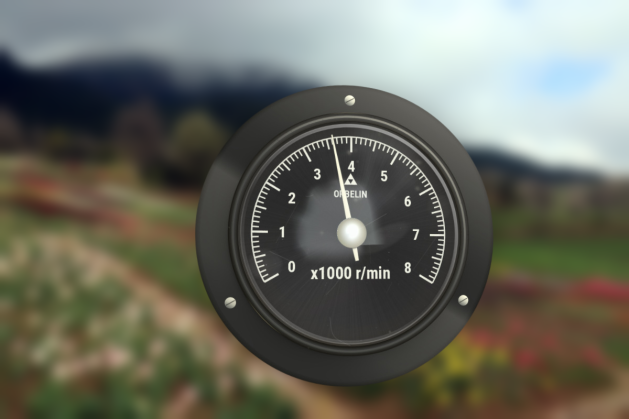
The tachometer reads 3600 rpm
